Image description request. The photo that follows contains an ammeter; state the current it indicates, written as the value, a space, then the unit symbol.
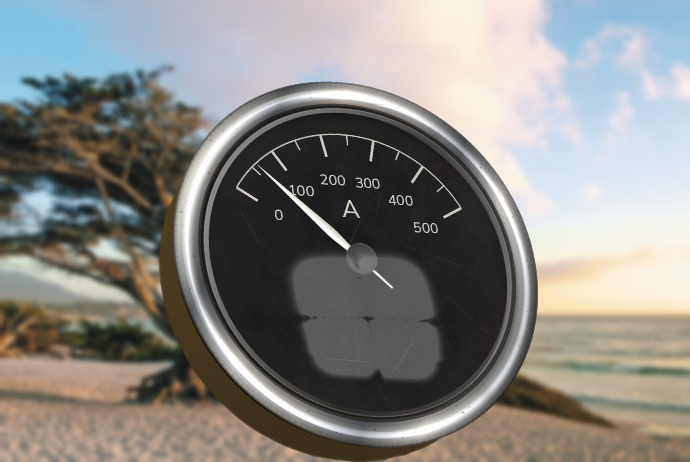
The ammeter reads 50 A
